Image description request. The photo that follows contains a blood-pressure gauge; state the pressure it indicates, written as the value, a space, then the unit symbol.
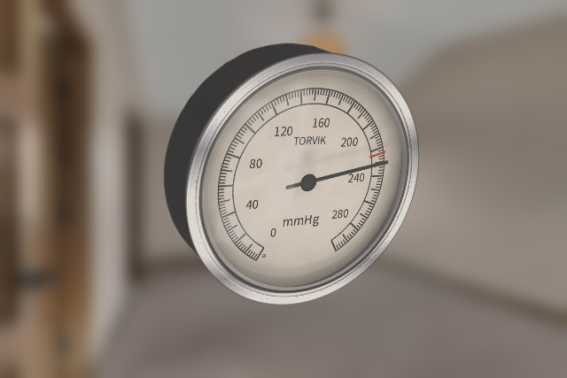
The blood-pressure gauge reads 230 mmHg
